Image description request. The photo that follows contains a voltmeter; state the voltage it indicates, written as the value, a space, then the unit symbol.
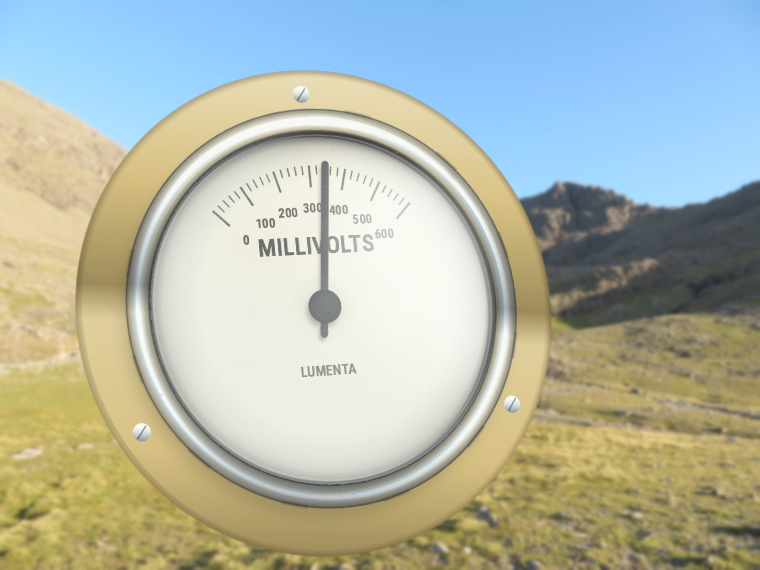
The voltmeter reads 340 mV
